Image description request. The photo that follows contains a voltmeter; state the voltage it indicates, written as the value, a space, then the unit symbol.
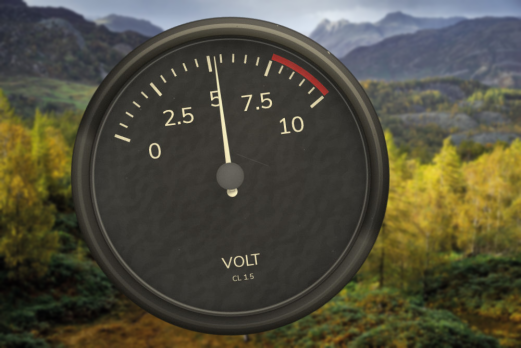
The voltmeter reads 5.25 V
